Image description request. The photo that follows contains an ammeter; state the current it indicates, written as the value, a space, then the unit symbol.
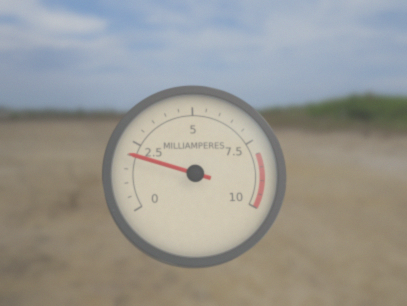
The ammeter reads 2 mA
